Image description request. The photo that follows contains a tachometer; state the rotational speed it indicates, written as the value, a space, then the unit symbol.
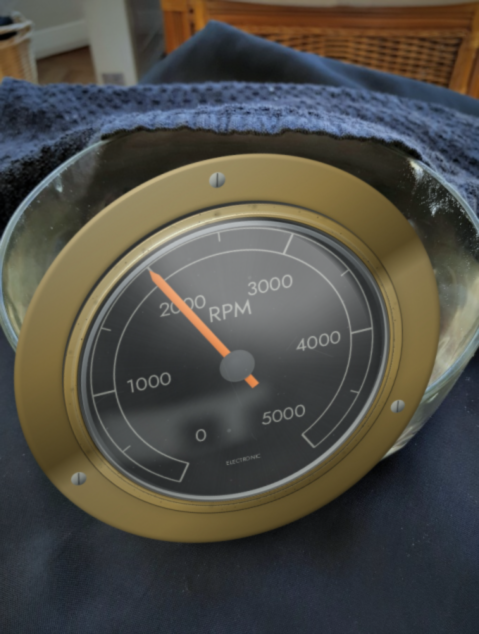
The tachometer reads 2000 rpm
